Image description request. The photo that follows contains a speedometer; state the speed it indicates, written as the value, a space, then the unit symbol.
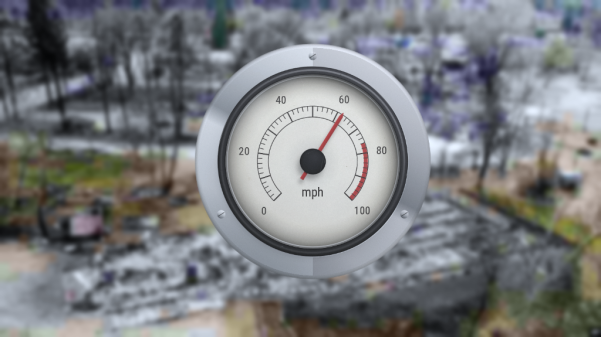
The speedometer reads 62 mph
